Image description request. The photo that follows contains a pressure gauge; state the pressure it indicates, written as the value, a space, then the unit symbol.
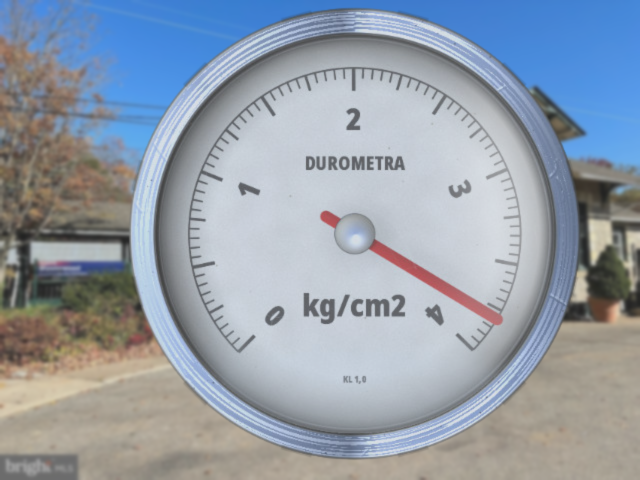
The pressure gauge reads 3.8 kg/cm²
